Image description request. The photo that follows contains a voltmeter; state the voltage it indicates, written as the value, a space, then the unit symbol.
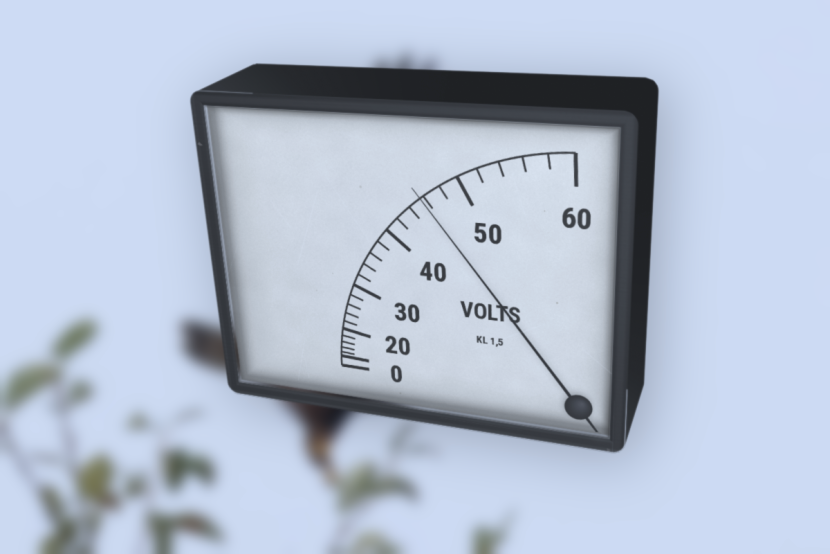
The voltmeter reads 46 V
